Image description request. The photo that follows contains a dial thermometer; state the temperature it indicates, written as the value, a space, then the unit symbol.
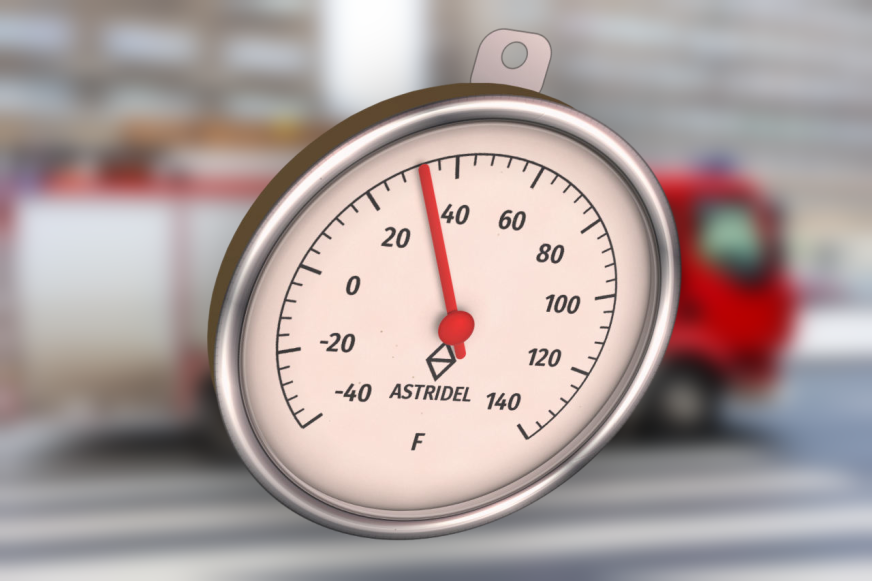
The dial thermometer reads 32 °F
